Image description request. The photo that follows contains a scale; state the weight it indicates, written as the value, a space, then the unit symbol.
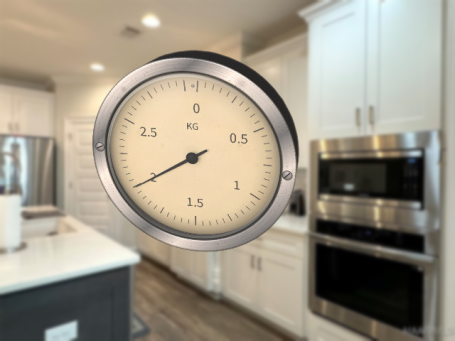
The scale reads 2 kg
